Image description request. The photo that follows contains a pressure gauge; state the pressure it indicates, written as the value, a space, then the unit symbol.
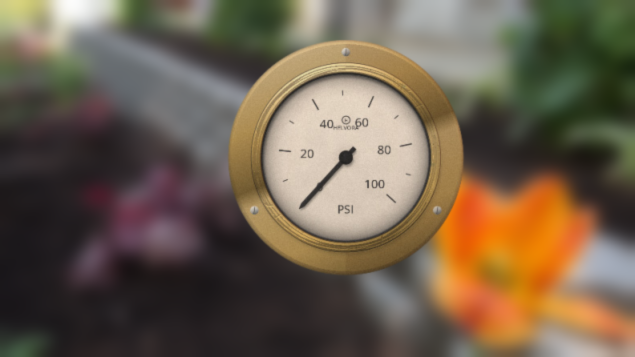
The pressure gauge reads 0 psi
